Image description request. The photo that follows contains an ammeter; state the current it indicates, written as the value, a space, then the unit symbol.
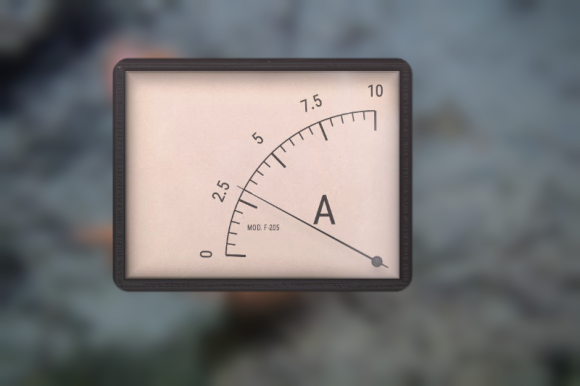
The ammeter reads 3 A
